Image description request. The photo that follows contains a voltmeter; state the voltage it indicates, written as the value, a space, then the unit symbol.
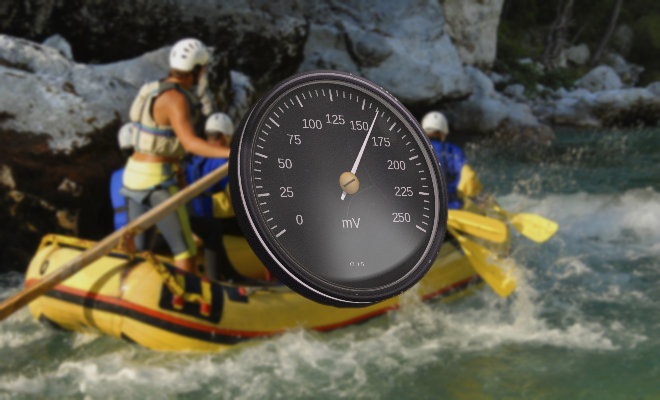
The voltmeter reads 160 mV
